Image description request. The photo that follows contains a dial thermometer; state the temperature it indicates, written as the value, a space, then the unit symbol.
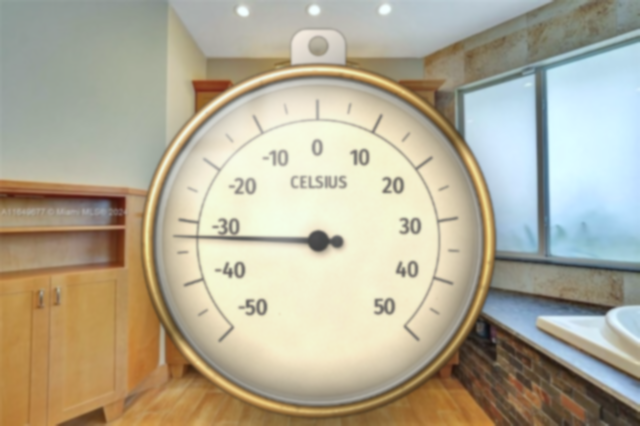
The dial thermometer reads -32.5 °C
